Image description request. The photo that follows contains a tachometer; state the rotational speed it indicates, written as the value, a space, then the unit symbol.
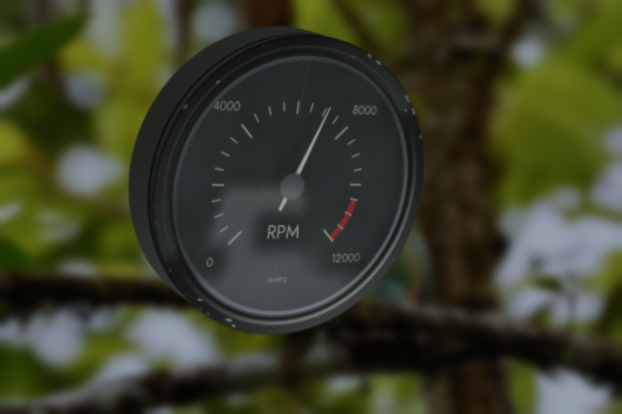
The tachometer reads 7000 rpm
